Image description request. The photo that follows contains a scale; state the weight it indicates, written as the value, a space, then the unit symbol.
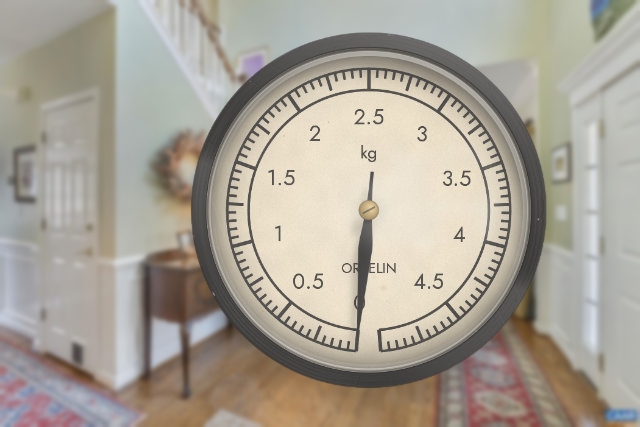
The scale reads 0 kg
